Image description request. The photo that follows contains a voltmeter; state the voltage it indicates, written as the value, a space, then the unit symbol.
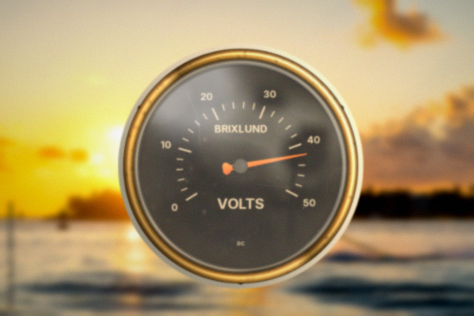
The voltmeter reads 42 V
